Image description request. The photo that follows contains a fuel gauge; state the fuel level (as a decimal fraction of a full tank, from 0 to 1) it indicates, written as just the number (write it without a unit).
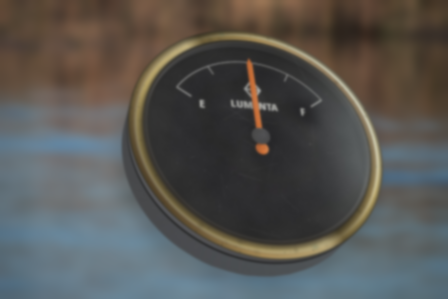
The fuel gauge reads 0.5
